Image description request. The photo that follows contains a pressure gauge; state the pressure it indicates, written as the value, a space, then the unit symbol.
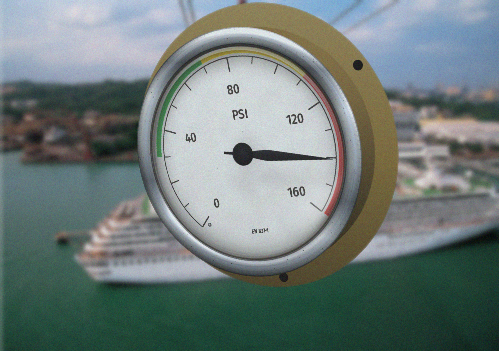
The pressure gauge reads 140 psi
